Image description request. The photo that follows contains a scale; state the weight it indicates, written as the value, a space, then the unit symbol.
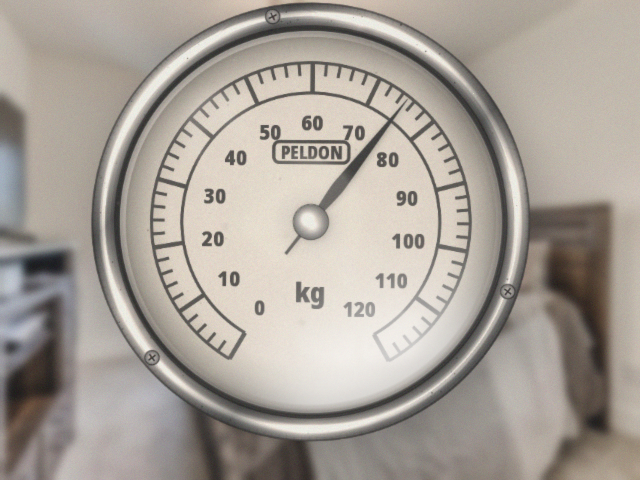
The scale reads 75 kg
